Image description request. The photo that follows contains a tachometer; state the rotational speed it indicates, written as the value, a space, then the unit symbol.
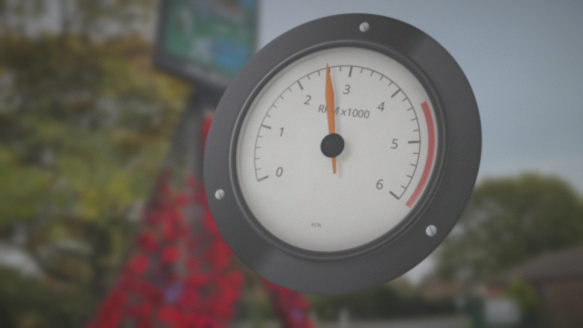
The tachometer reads 2600 rpm
